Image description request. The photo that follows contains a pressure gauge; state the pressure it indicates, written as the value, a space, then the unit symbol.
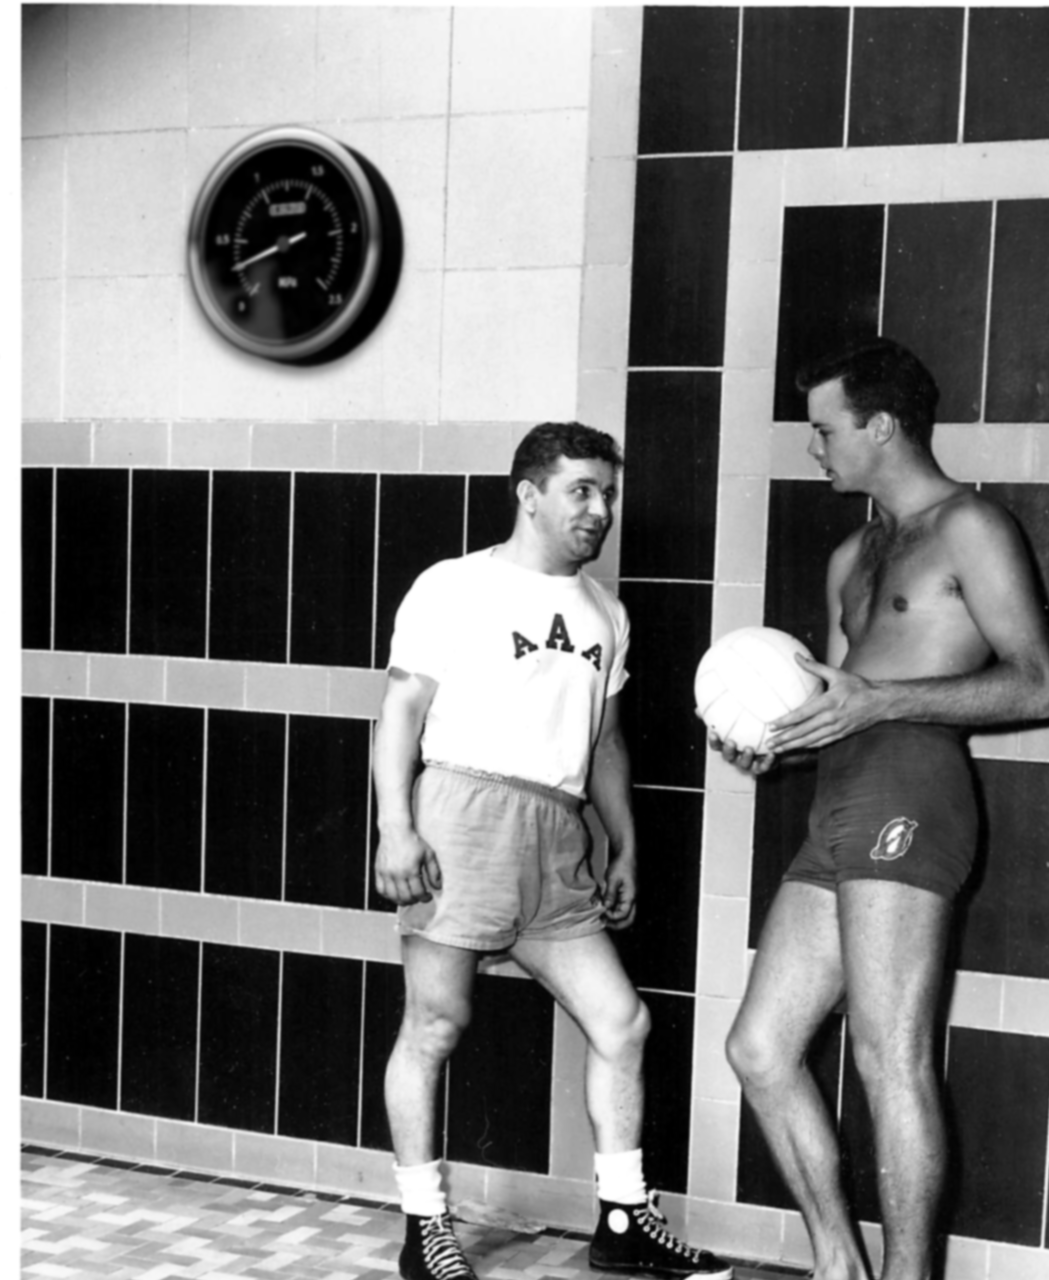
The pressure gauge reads 0.25 MPa
